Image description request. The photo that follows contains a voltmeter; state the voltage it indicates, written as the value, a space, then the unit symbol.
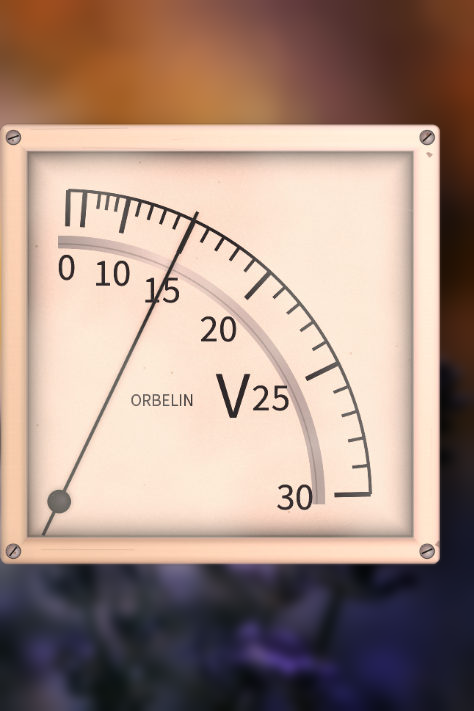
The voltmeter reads 15 V
